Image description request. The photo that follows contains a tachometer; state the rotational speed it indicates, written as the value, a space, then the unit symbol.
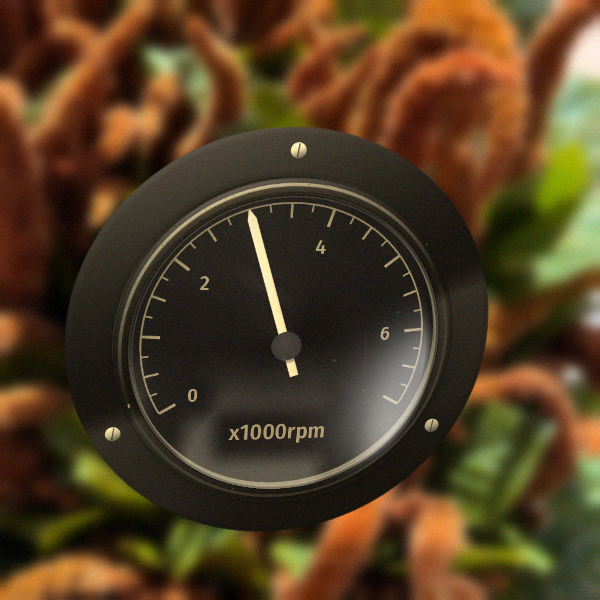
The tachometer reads 3000 rpm
